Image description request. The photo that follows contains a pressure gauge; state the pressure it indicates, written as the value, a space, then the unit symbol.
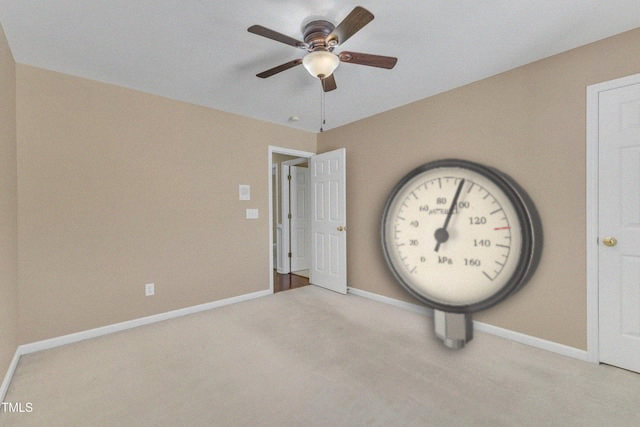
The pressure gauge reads 95 kPa
